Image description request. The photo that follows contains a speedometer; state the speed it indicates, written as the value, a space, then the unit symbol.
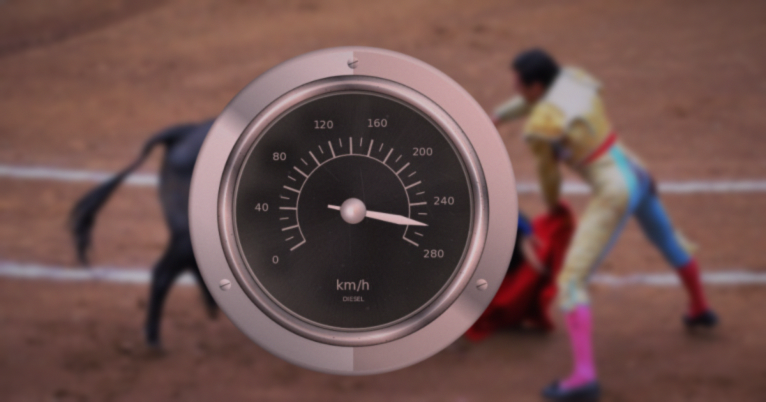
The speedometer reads 260 km/h
